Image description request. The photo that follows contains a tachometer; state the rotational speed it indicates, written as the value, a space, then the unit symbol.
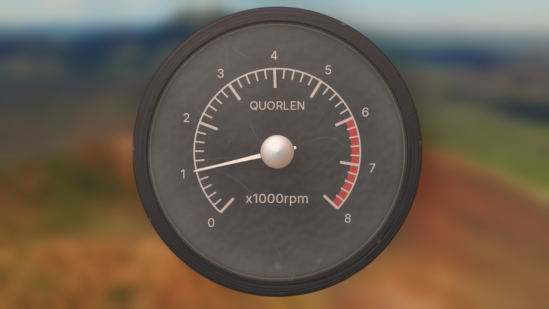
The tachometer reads 1000 rpm
